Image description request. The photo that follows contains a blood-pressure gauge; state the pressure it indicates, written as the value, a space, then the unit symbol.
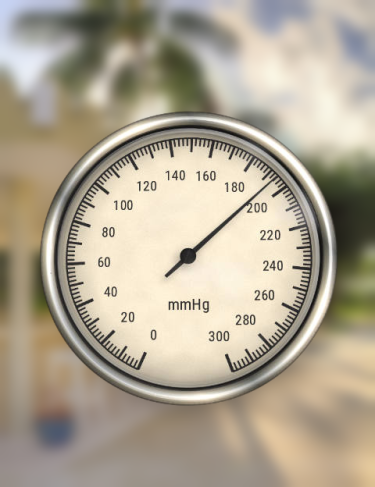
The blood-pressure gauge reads 194 mmHg
